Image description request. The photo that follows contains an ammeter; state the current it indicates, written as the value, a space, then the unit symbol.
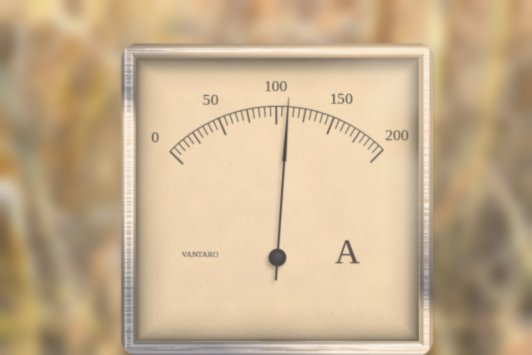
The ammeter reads 110 A
